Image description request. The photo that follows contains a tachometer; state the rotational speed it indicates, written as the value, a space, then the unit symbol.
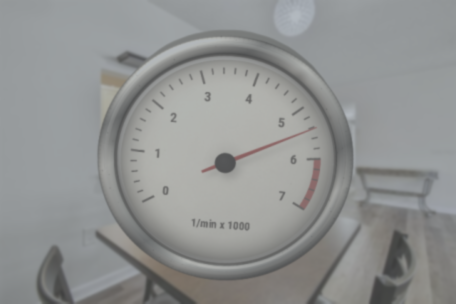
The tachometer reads 5400 rpm
